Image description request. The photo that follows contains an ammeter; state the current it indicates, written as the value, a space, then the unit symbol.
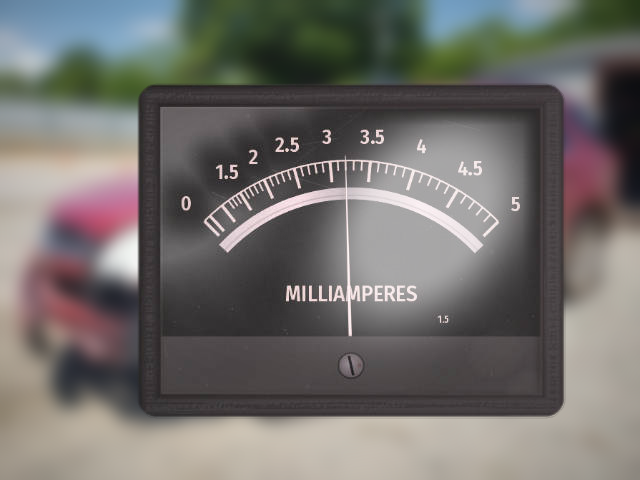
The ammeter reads 3.2 mA
